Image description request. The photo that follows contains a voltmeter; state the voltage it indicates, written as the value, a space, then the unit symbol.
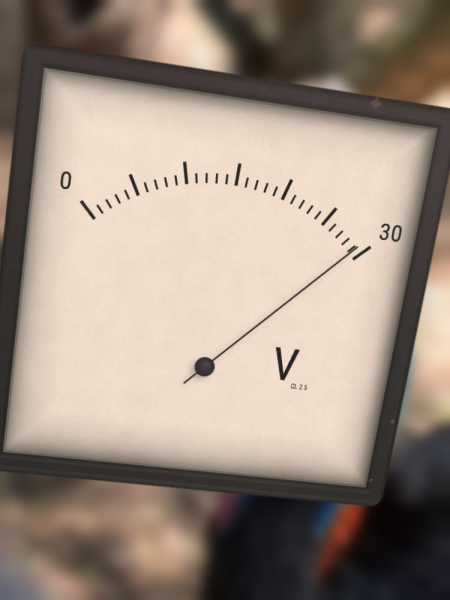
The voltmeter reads 29 V
